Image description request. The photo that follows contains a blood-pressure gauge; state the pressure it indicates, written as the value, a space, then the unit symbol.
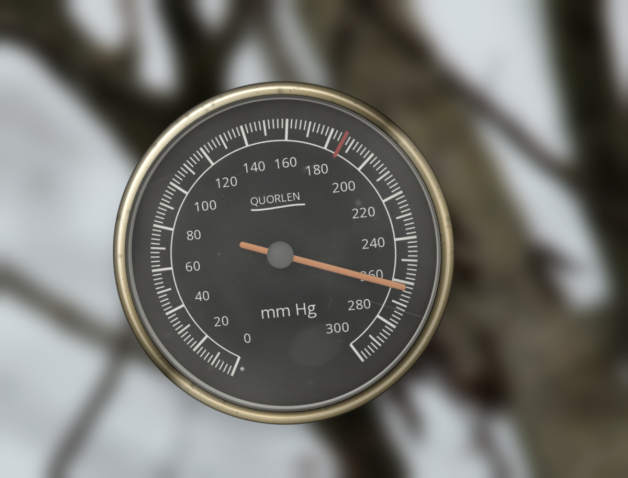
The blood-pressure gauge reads 262 mmHg
